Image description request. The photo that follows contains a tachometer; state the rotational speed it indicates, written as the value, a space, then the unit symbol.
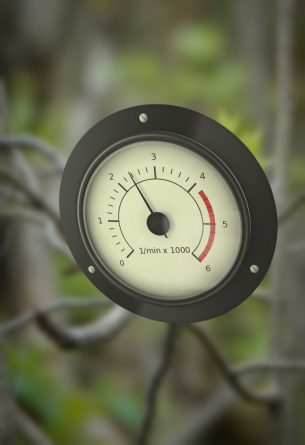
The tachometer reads 2400 rpm
